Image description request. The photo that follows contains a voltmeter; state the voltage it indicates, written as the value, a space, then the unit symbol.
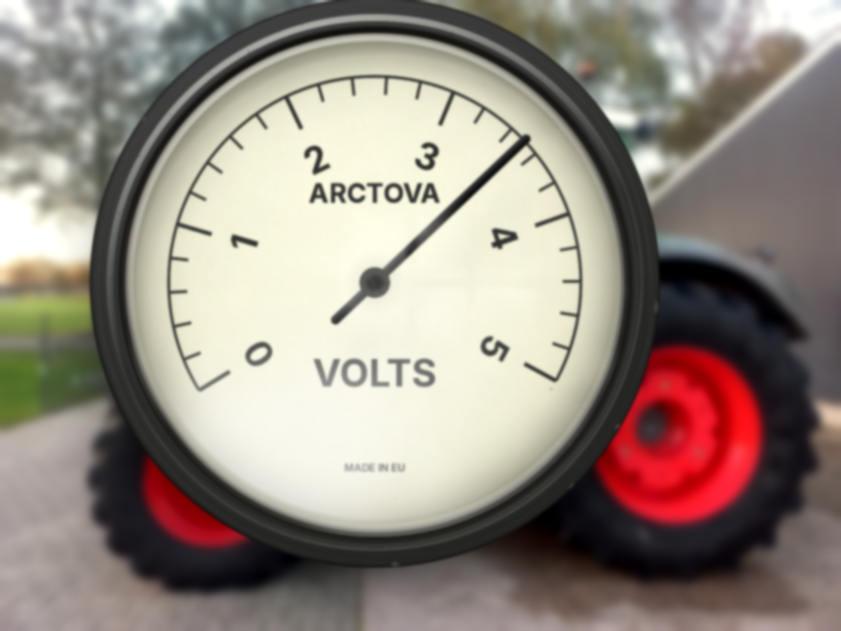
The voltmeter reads 3.5 V
